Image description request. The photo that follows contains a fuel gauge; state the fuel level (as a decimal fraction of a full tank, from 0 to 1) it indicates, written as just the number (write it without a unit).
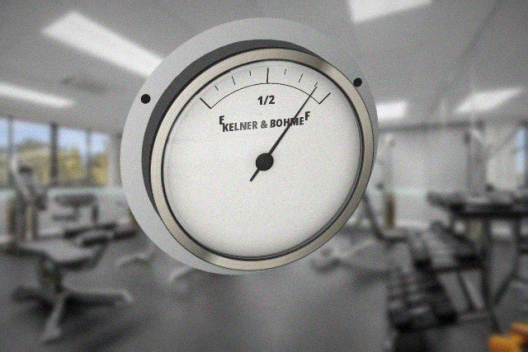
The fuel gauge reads 0.875
